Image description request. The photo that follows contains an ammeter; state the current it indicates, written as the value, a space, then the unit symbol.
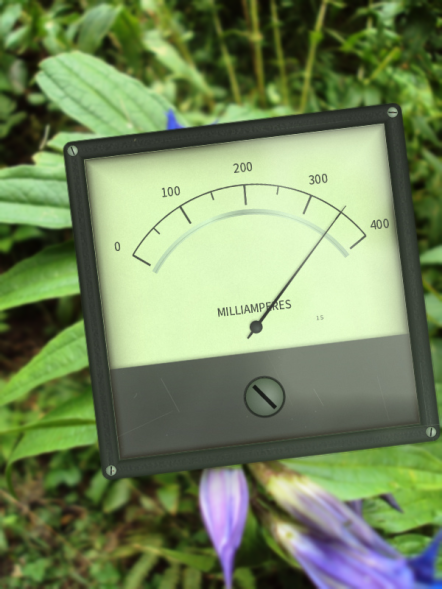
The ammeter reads 350 mA
